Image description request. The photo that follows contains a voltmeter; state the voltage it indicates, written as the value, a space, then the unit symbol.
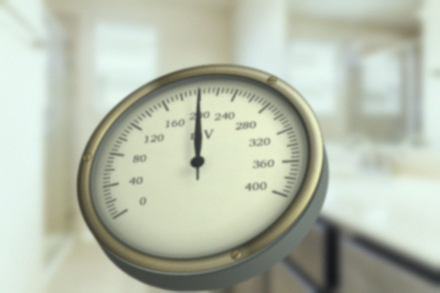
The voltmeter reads 200 mV
